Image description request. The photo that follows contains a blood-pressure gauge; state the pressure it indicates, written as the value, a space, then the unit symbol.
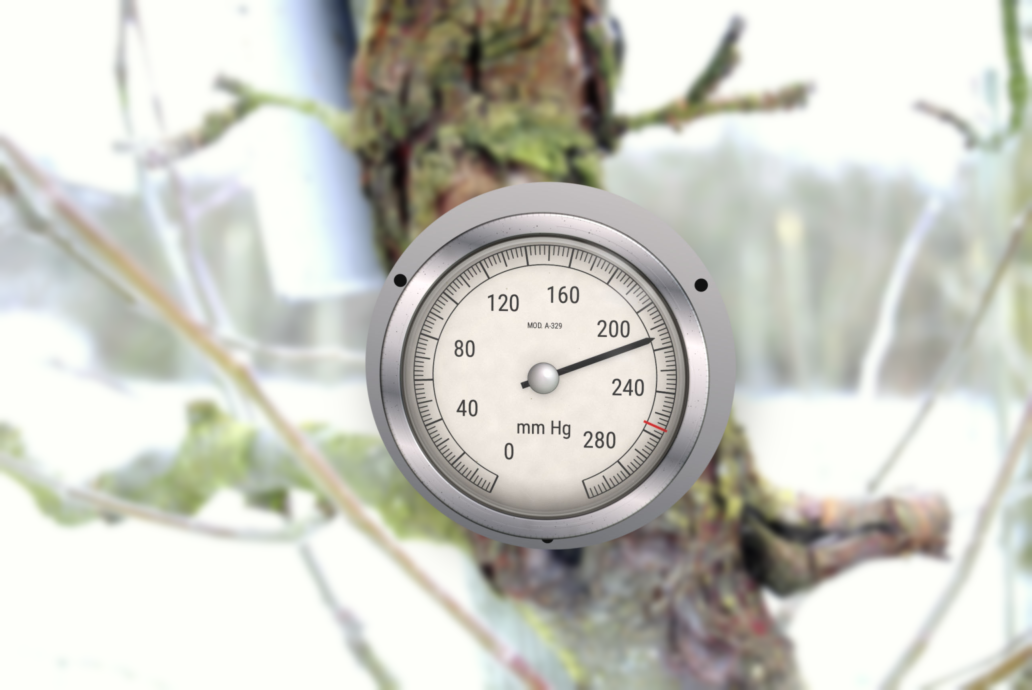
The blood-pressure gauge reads 214 mmHg
